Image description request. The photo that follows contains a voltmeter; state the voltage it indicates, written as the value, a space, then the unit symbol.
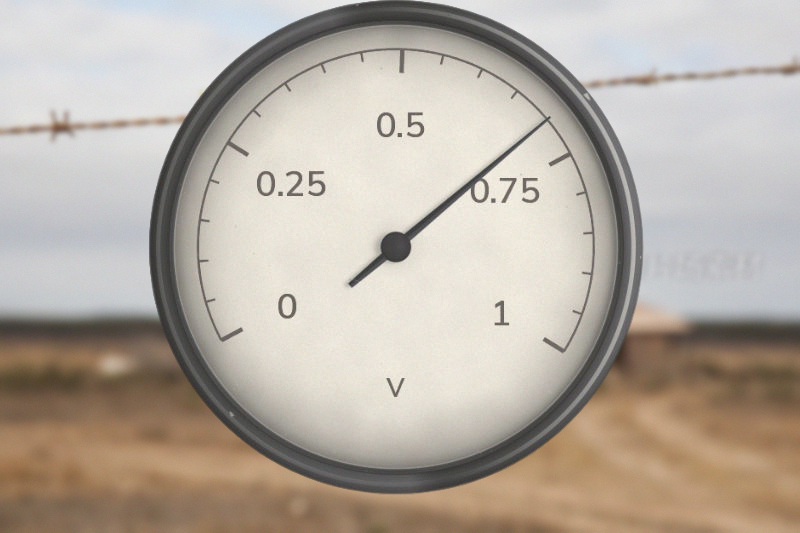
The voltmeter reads 0.7 V
